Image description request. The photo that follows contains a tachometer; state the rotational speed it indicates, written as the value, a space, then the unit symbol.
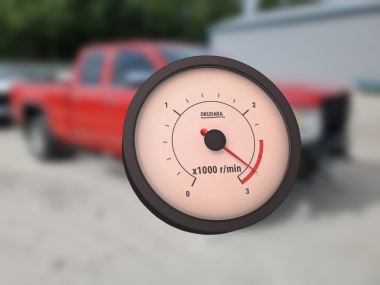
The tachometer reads 2800 rpm
